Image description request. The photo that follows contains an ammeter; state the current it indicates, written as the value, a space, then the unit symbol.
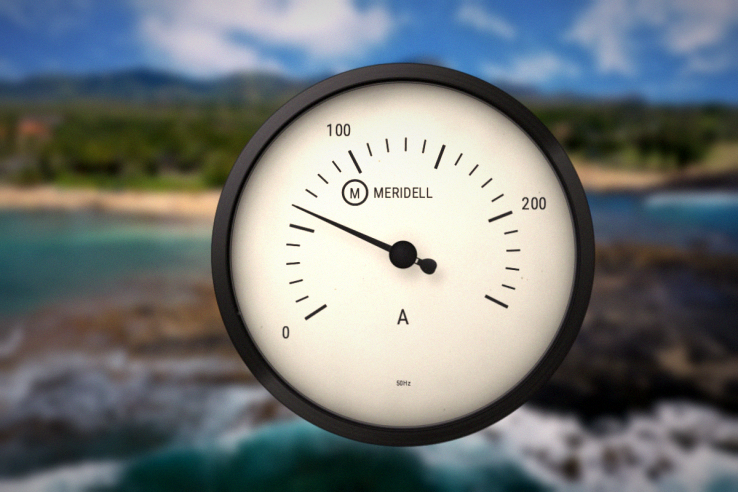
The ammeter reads 60 A
